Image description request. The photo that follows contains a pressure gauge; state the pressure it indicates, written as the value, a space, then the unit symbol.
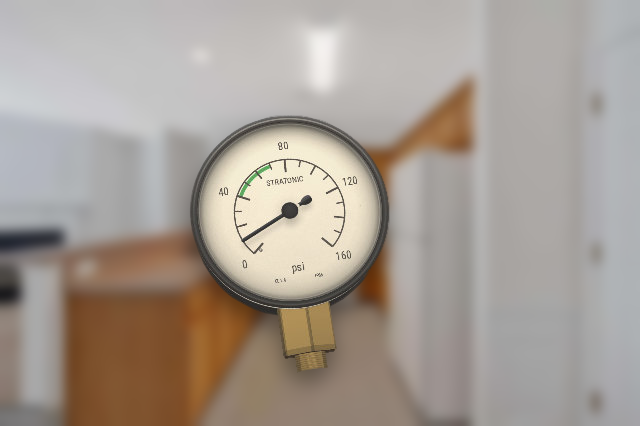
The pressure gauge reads 10 psi
